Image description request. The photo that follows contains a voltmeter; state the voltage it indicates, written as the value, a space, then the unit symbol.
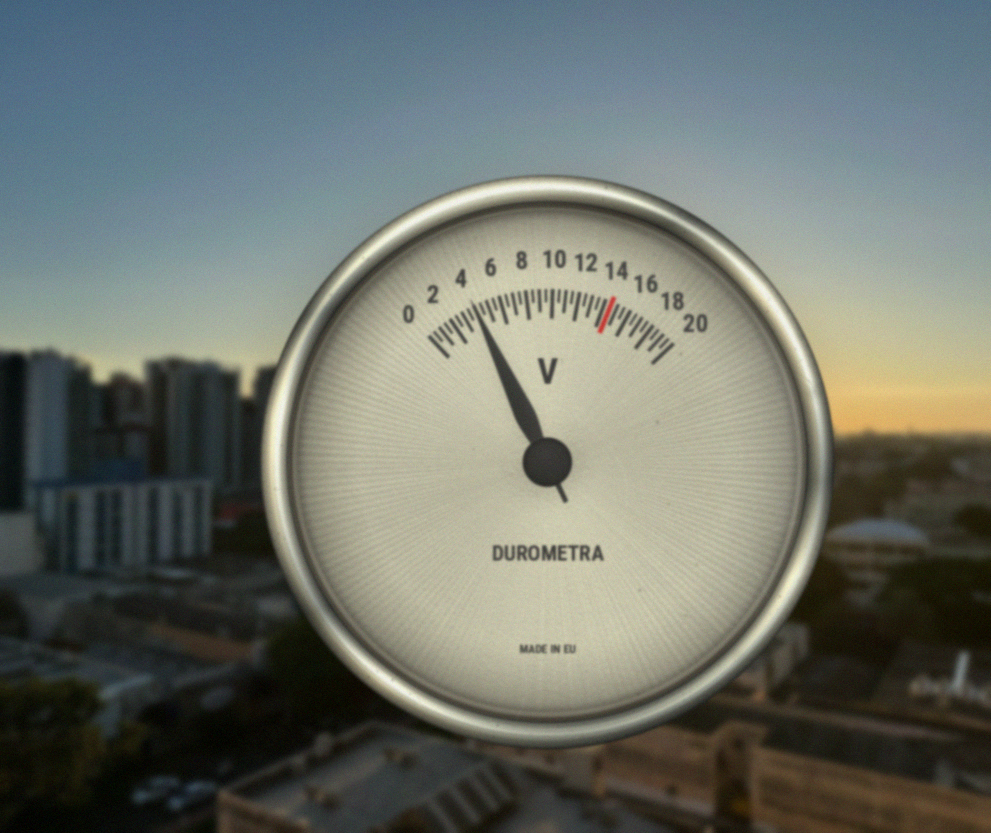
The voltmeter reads 4 V
